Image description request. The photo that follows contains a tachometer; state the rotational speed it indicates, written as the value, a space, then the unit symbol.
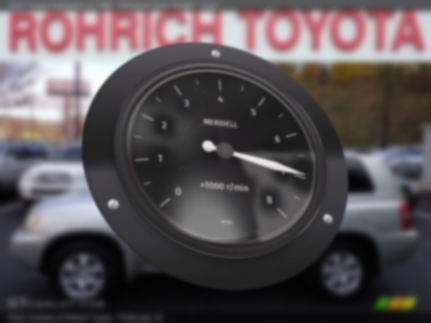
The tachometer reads 7000 rpm
